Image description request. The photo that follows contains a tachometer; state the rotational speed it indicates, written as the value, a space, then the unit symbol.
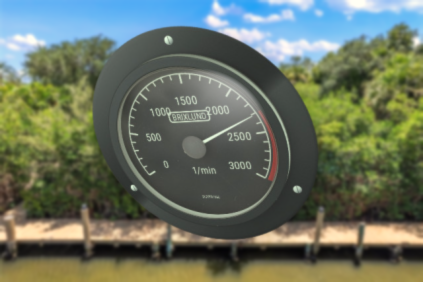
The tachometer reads 2300 rpm
